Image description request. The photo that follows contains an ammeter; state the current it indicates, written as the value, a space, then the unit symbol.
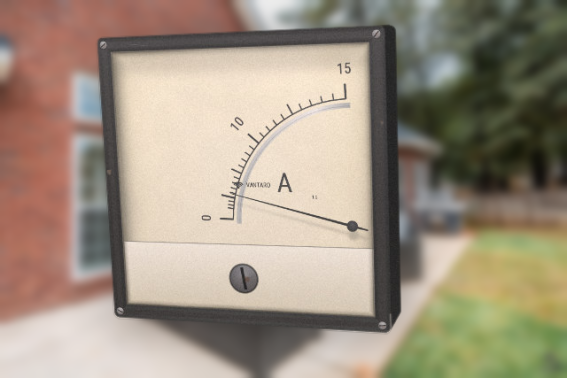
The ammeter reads 5.5 A
